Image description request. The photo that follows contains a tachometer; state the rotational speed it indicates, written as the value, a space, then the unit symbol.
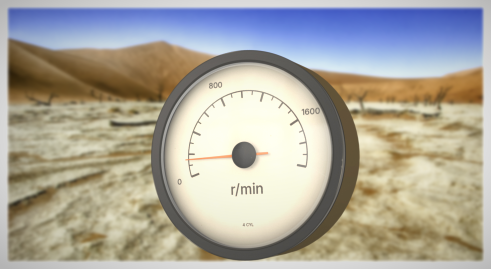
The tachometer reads 150 rpm
